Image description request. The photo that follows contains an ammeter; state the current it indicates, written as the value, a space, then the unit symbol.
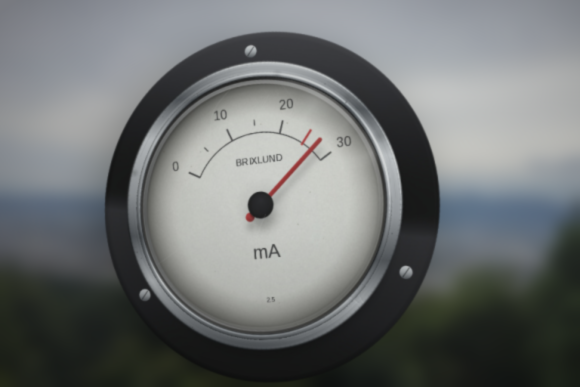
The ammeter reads 27.5 mA
